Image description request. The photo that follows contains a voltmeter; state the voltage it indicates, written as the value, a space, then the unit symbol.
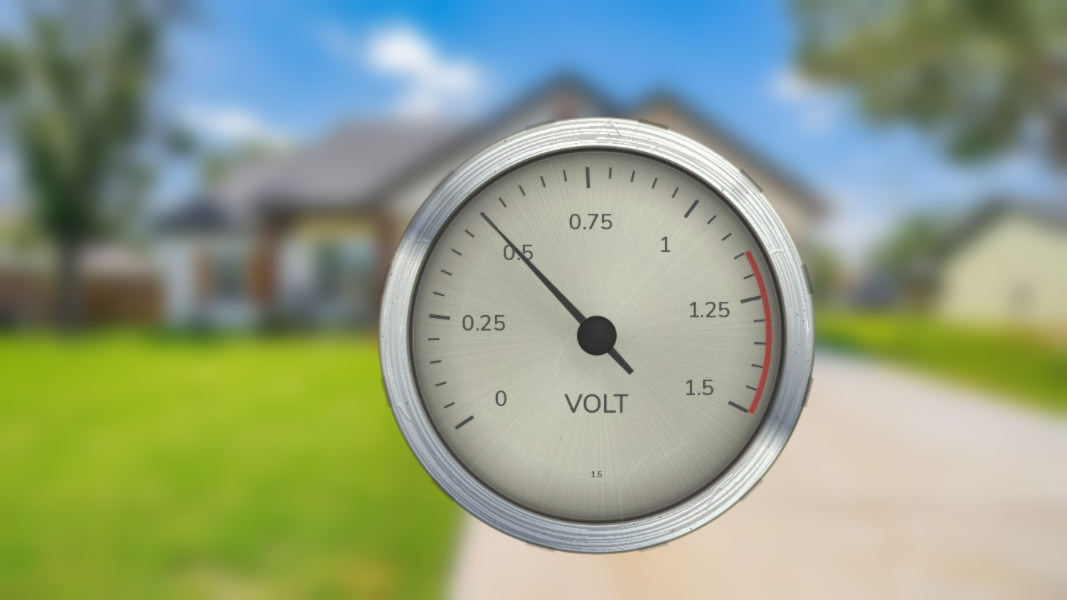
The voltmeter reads 0.5 V
